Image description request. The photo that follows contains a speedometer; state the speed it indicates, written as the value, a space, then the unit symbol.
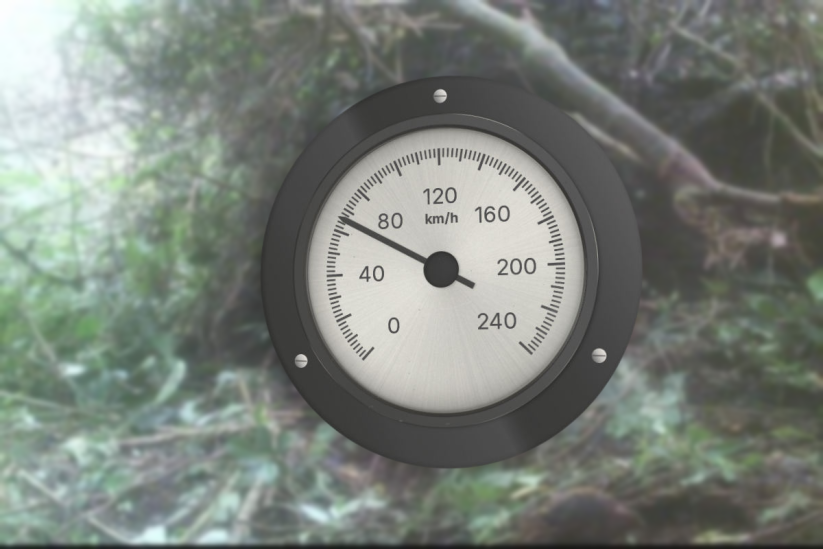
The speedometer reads 66 km/h
